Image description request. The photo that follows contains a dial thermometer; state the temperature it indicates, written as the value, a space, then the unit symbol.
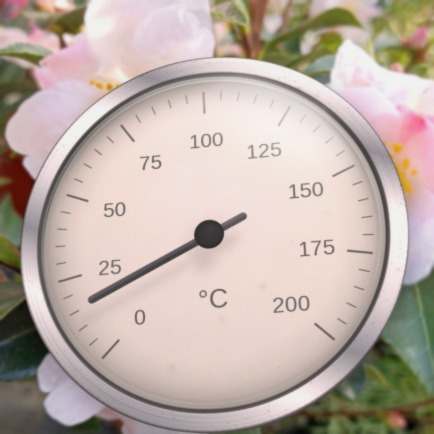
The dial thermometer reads 15 °C
